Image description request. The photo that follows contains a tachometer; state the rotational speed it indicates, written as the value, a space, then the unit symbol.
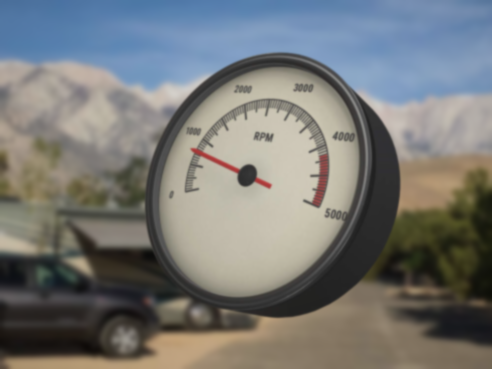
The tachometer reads 750 rpm
